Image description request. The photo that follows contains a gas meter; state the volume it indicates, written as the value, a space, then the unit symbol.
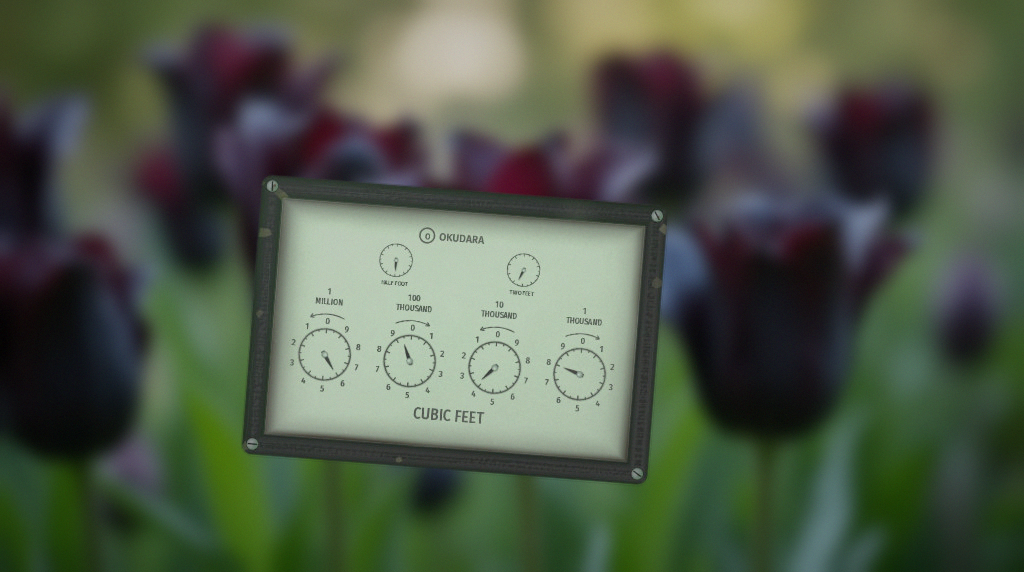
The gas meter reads 593800 ft³
